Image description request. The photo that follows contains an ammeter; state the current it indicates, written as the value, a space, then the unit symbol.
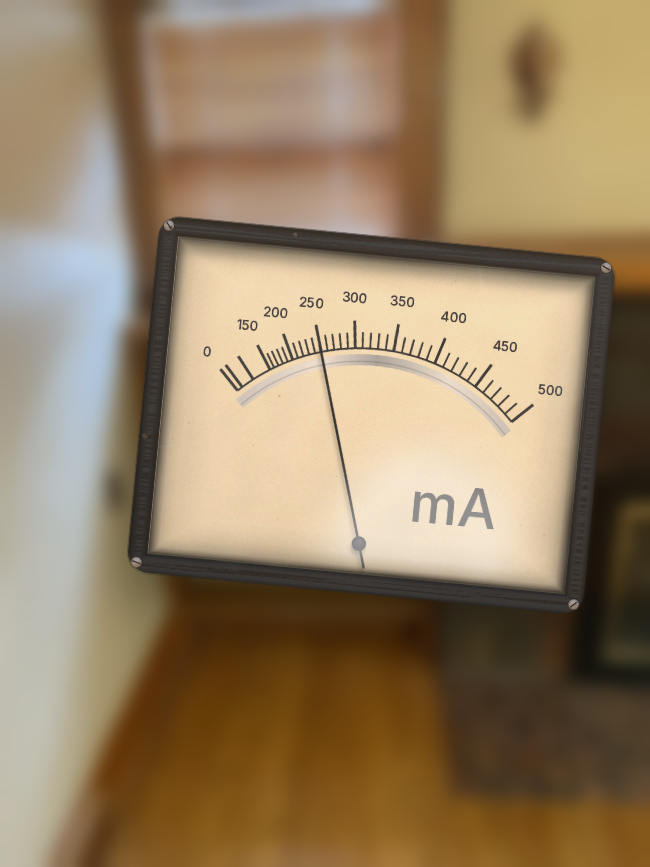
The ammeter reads 250 mA
